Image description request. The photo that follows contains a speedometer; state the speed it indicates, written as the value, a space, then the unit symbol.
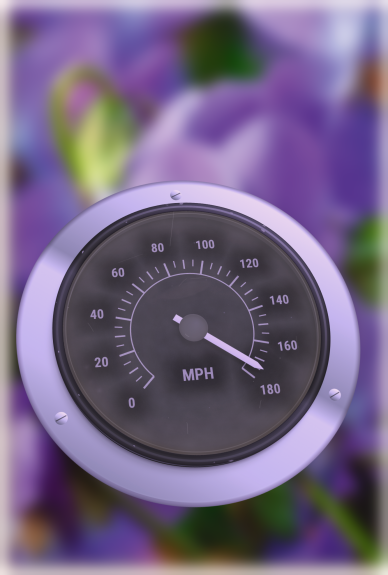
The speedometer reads 175 mph
